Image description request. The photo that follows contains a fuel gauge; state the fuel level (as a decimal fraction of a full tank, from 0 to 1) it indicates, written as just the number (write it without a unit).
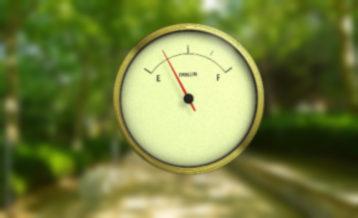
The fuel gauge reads 0.25
